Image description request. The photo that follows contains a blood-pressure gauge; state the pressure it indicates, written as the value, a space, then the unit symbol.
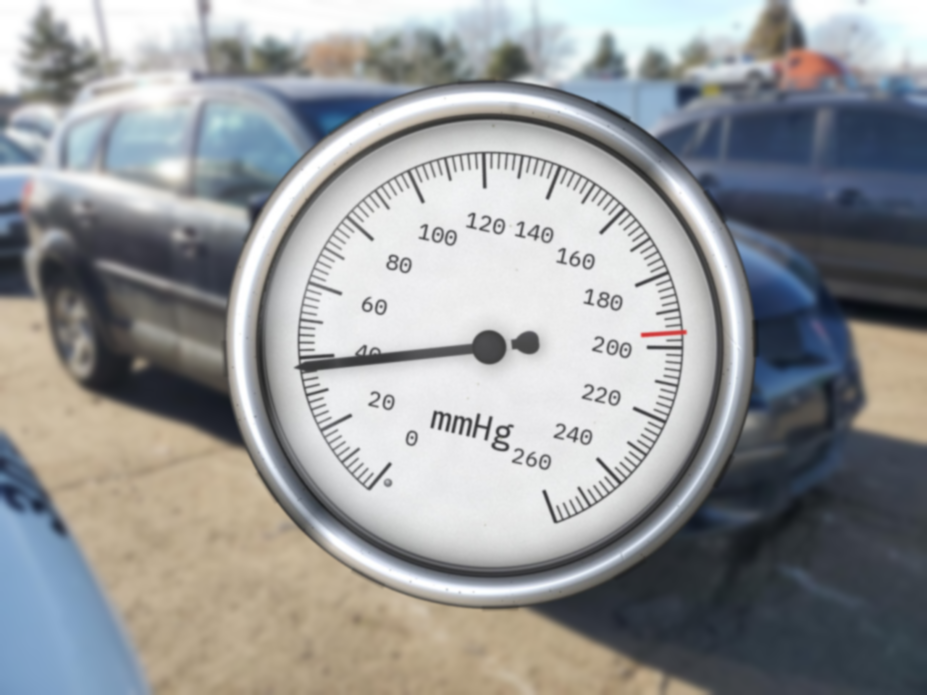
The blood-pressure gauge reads 38 mmHg
